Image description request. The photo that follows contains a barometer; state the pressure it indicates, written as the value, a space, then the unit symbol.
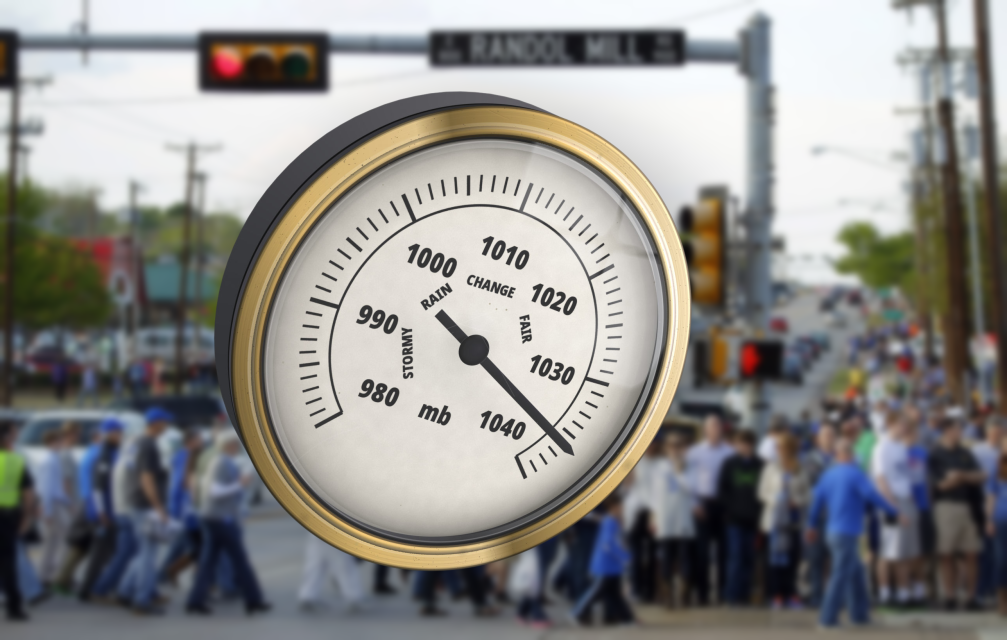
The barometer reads 1036 mbar
